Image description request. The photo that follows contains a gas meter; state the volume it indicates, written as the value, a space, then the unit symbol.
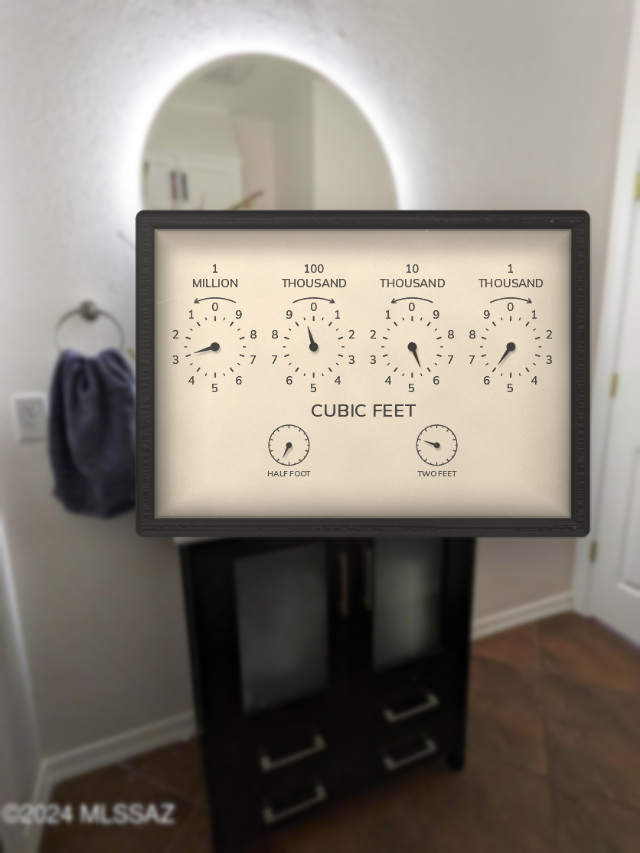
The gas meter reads 295600 ft³
